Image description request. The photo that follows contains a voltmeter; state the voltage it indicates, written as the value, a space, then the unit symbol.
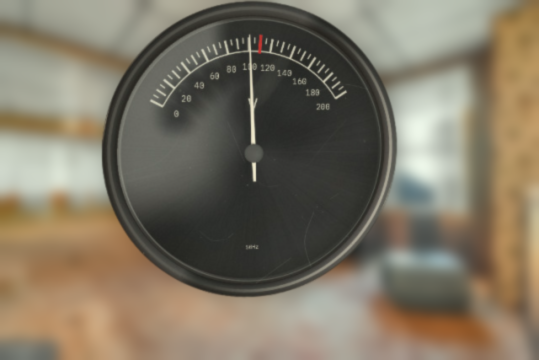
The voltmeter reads 100 V
